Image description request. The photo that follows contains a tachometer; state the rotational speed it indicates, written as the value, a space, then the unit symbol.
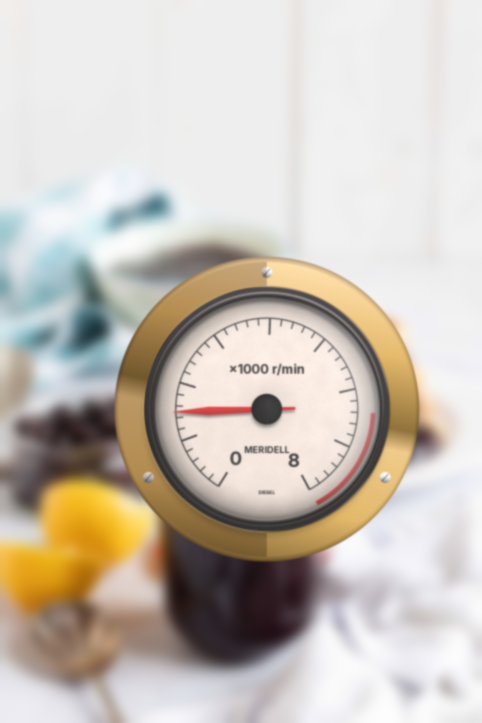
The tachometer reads 1500 rpm
